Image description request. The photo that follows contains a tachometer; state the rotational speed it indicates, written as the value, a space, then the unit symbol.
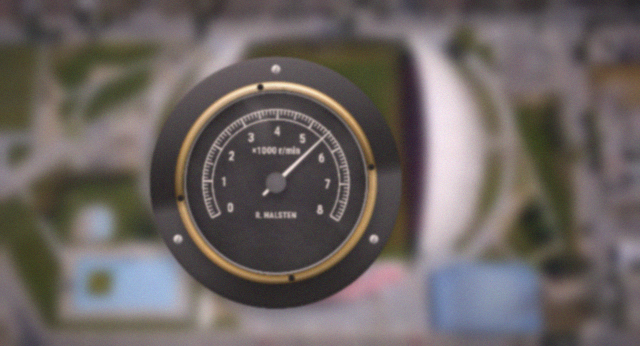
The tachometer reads 5500 rpm
